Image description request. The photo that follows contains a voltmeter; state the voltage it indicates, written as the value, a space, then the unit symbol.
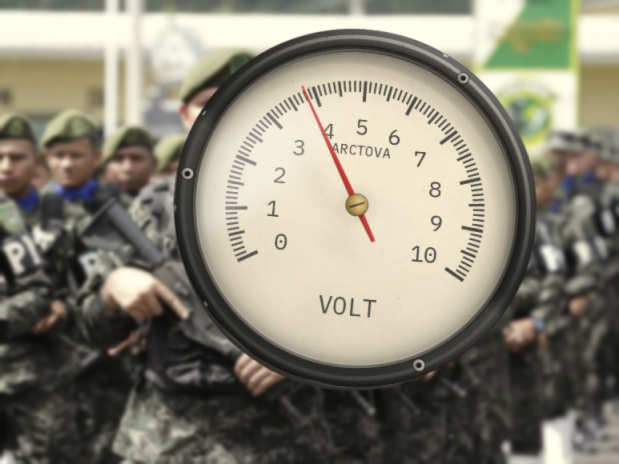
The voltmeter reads 3.8 V
